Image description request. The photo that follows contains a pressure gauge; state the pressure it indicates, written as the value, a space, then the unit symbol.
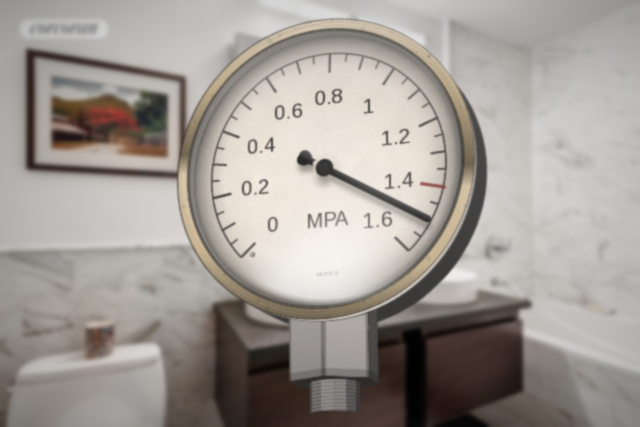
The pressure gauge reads 1.5 MPa
